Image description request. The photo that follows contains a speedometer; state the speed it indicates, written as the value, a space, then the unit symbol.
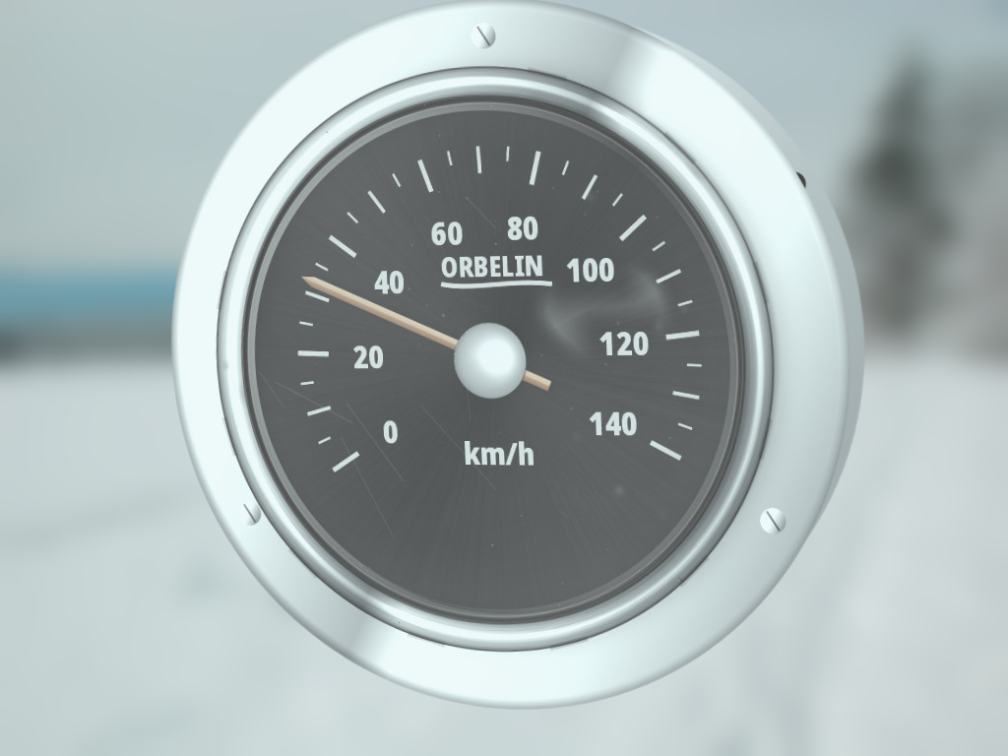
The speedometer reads 32.5 km/h
